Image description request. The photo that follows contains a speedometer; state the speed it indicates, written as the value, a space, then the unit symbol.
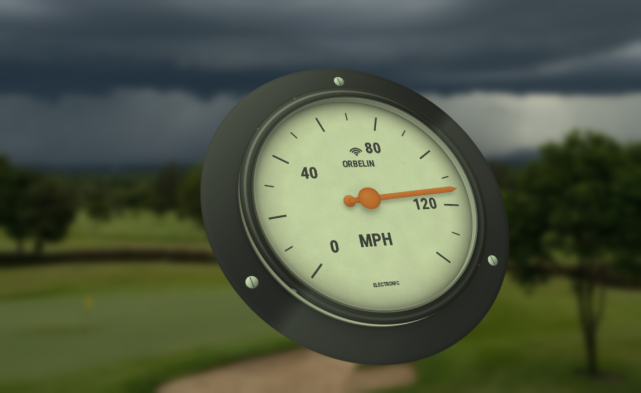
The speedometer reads 115 mph
